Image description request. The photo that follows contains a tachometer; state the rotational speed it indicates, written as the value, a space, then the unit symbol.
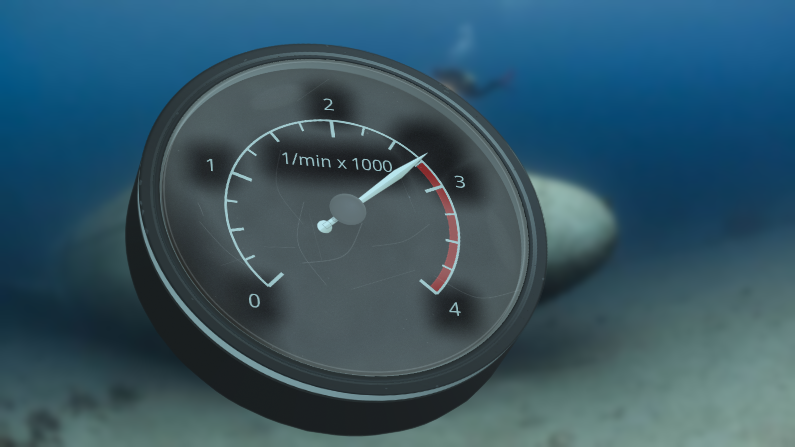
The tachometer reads 2750 rpm
